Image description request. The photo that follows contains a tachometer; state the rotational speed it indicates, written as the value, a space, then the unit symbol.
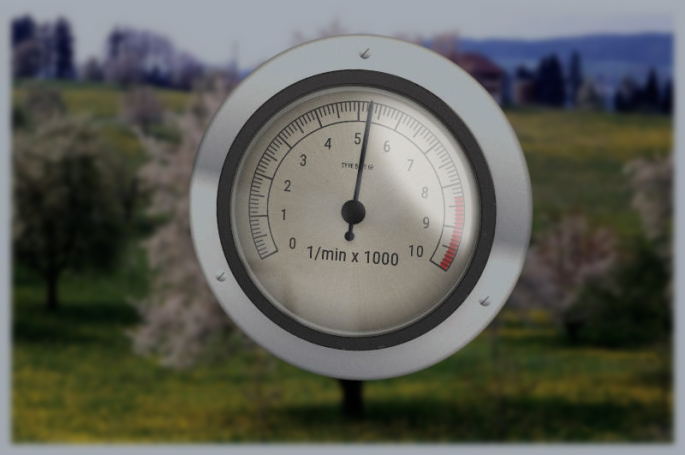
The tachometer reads 5300 rpm
